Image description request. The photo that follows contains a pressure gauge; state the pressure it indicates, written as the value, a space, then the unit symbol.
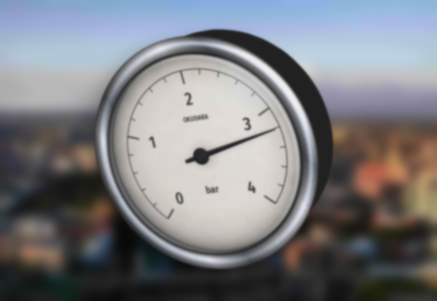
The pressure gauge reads 3.2 bar
